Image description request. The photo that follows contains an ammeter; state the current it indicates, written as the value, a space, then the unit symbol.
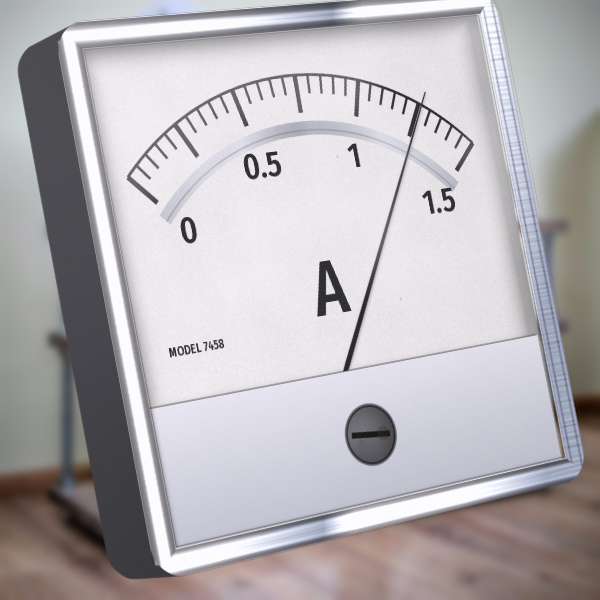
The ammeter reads 1.25 A
